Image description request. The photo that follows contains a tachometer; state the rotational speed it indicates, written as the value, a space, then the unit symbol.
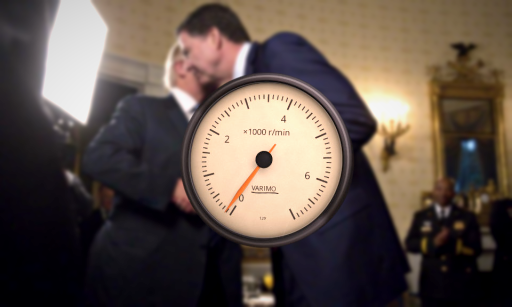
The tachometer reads 100 rpm
